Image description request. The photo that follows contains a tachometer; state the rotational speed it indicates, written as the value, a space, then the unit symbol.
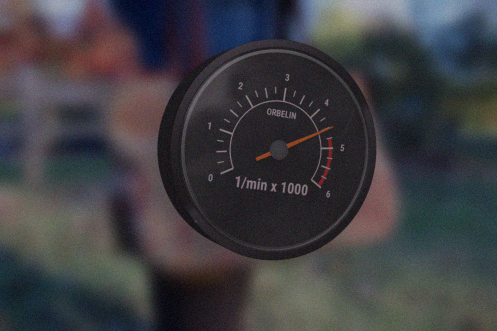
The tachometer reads 4500 rpm
